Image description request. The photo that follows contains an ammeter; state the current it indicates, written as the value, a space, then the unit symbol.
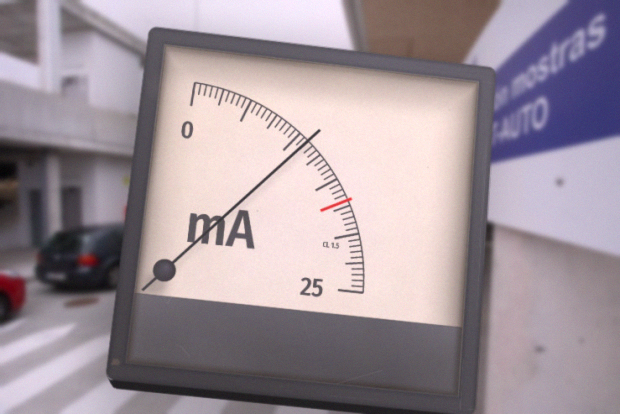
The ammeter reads 11 mA
